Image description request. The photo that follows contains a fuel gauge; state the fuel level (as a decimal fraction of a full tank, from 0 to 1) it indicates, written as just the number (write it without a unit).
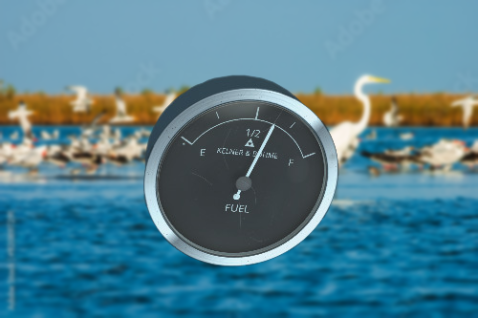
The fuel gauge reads 0.625
